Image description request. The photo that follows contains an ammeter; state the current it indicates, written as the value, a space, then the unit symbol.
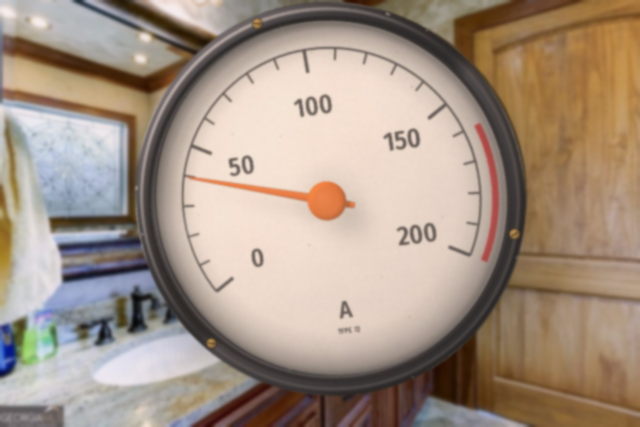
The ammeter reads 40 A
